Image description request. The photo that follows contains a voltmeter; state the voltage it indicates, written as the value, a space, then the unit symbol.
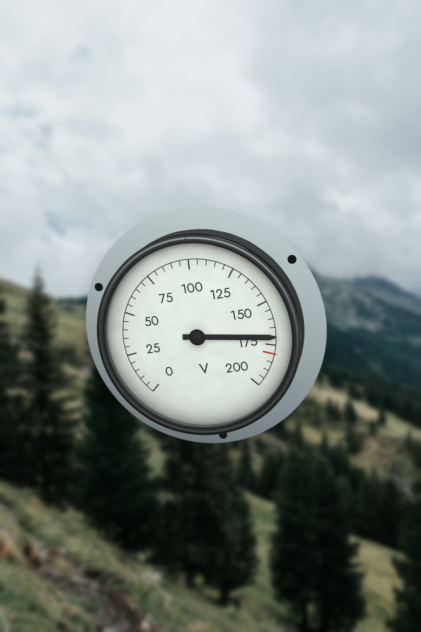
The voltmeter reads 170 V
